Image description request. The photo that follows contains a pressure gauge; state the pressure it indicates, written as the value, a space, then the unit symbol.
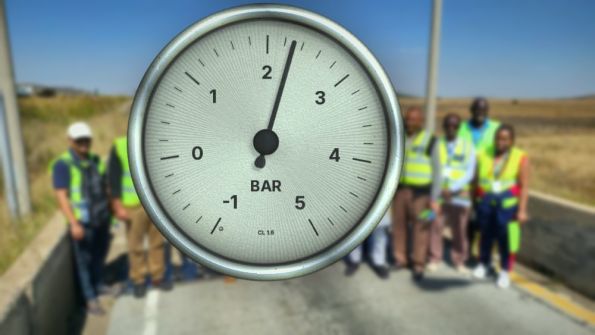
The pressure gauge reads 2.3 bar
